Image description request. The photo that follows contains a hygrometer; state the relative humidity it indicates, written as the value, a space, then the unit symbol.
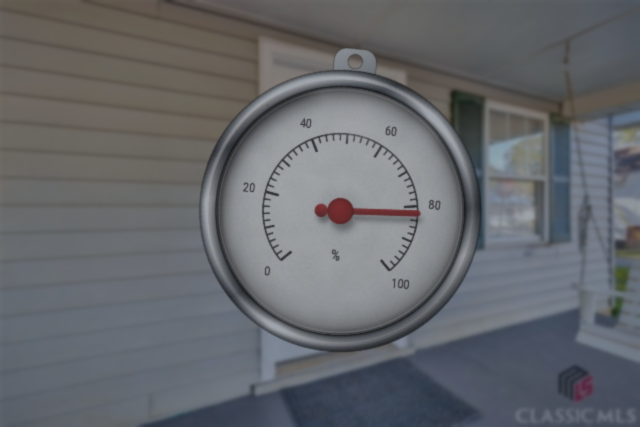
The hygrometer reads 82 %
